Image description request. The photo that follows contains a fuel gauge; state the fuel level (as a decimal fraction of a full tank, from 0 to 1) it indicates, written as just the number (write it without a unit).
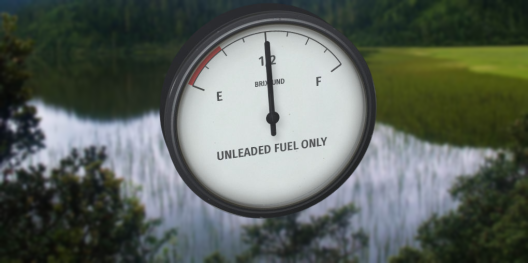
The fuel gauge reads 0.5
